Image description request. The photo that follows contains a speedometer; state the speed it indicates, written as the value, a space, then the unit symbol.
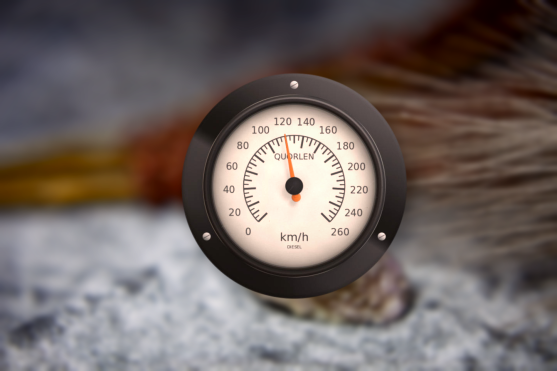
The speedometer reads 120 km/h
